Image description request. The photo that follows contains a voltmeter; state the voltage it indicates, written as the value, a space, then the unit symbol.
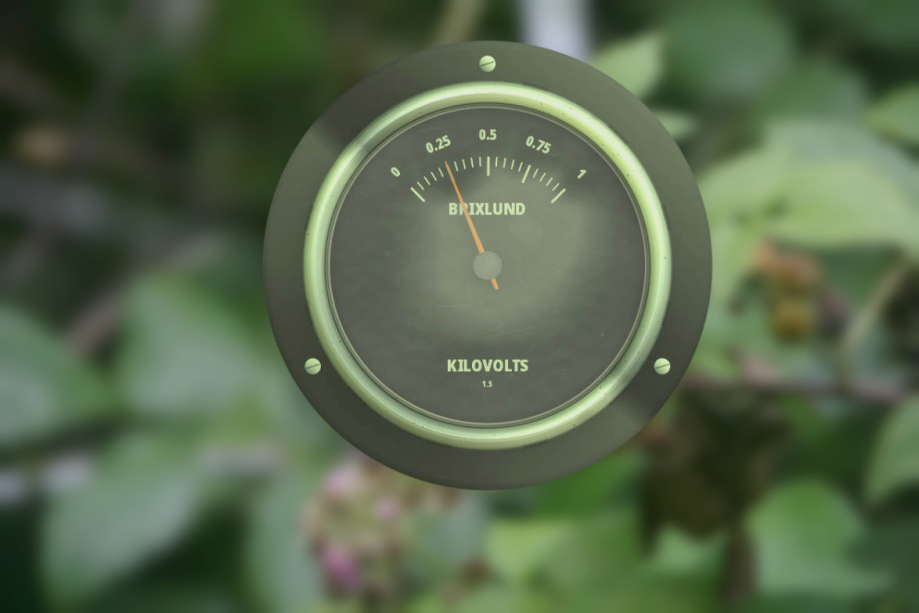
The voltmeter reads 0.25 kV
